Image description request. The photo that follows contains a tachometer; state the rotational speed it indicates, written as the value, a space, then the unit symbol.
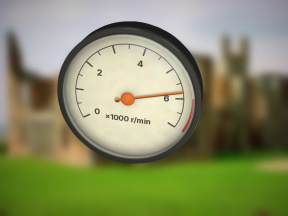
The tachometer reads 5750 rpm
